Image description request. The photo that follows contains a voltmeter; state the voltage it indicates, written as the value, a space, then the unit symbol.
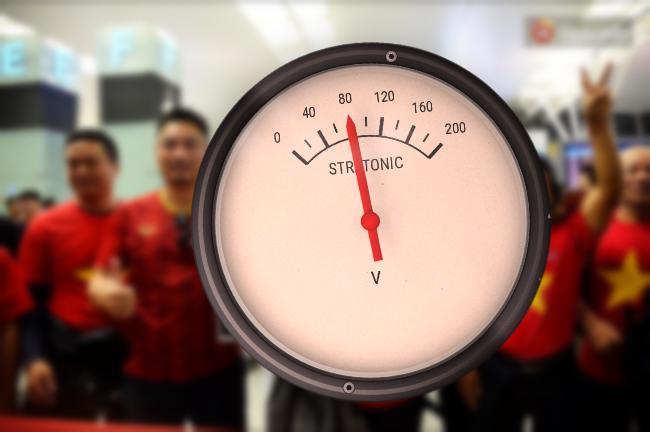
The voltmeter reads 80 V
